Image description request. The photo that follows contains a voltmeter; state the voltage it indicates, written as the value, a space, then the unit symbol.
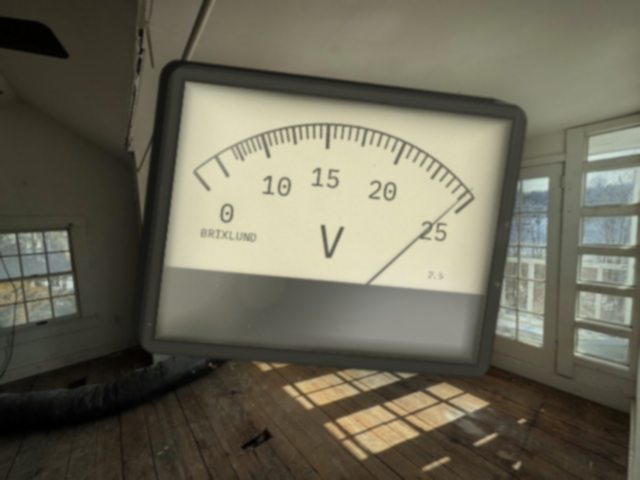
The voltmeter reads 24.5 V
